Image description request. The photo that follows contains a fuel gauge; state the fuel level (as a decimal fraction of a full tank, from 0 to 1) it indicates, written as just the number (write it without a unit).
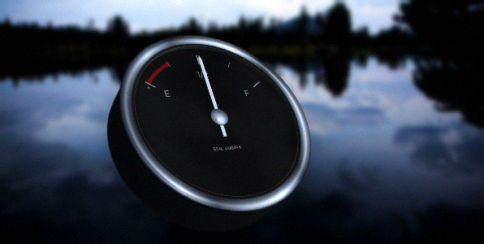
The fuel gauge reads 0.5
